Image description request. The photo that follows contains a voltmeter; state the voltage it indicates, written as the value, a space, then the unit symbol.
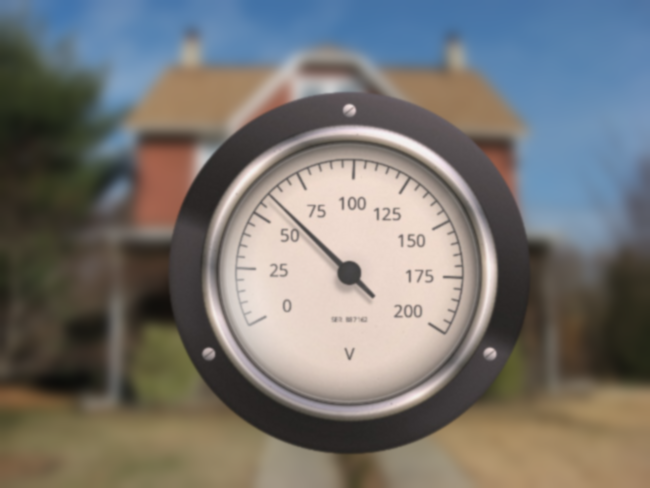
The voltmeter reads 60 V
